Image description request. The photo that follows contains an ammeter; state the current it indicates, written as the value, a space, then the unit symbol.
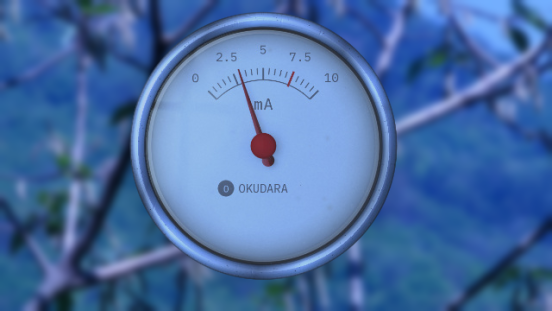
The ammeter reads 3 mA
